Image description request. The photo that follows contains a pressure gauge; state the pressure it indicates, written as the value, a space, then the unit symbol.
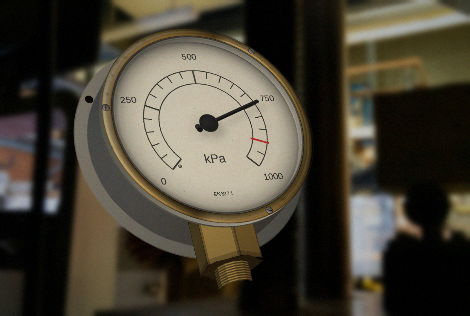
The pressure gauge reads 750 kPa
